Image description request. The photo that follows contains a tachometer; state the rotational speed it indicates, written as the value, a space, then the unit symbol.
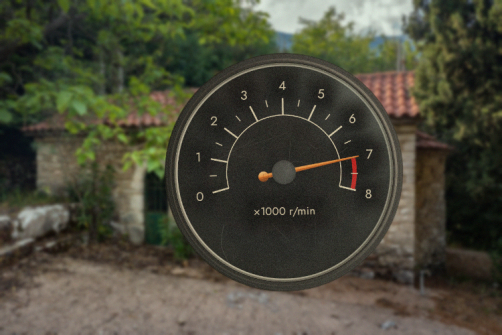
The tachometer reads 7000 rpm
